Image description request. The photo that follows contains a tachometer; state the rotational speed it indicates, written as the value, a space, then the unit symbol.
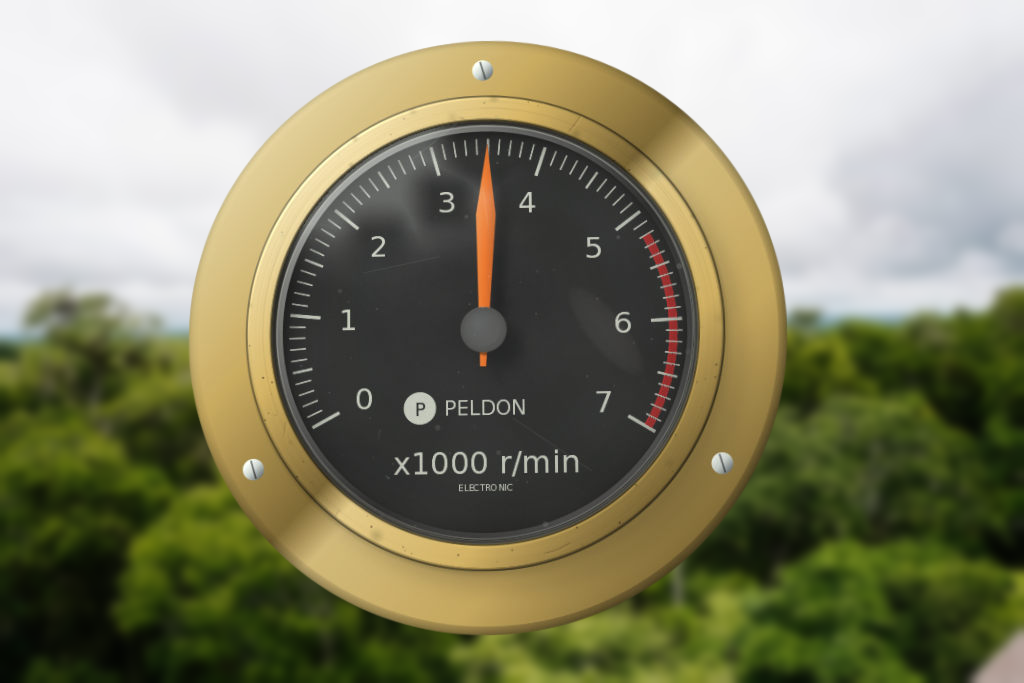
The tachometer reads 3500 rpm
